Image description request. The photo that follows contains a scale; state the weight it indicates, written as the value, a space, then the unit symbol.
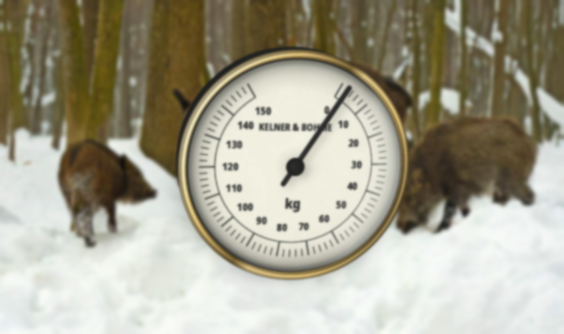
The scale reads 2 kg
